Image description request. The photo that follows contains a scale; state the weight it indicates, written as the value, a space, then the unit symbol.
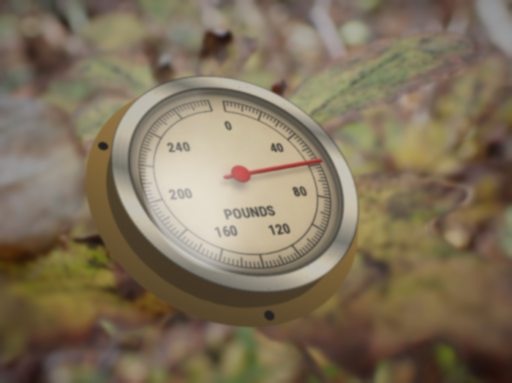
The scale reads 60 lb
